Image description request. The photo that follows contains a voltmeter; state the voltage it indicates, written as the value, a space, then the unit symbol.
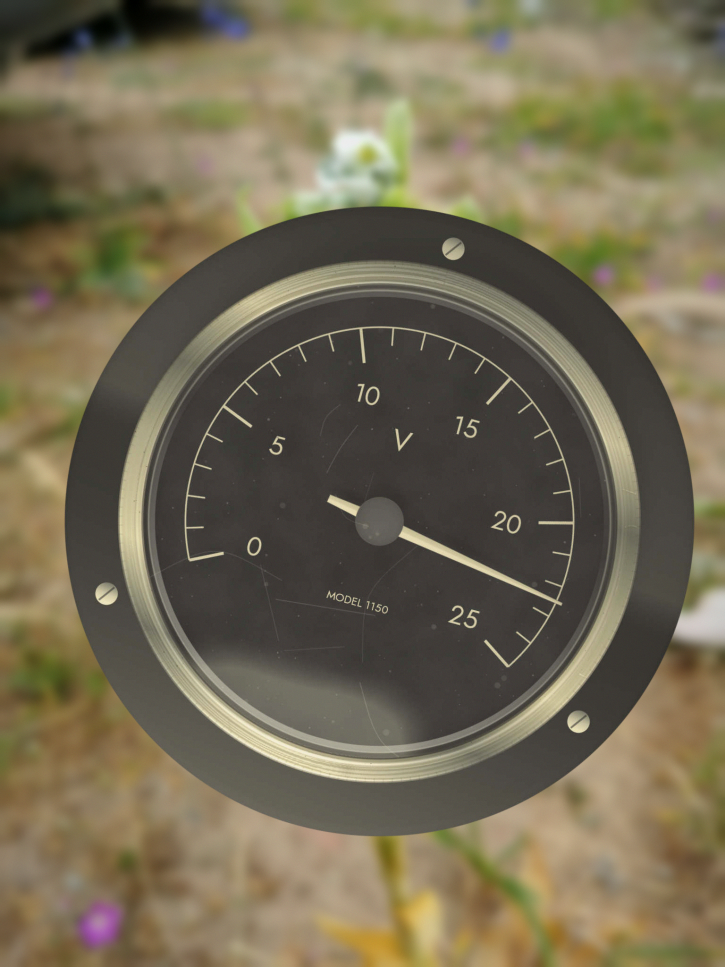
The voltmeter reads 22.5 V
